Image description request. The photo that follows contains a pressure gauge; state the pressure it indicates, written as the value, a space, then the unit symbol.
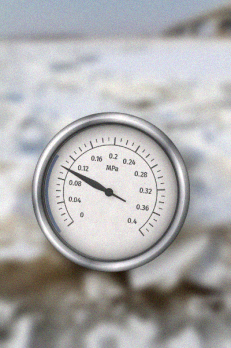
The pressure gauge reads 0.1 MPa
